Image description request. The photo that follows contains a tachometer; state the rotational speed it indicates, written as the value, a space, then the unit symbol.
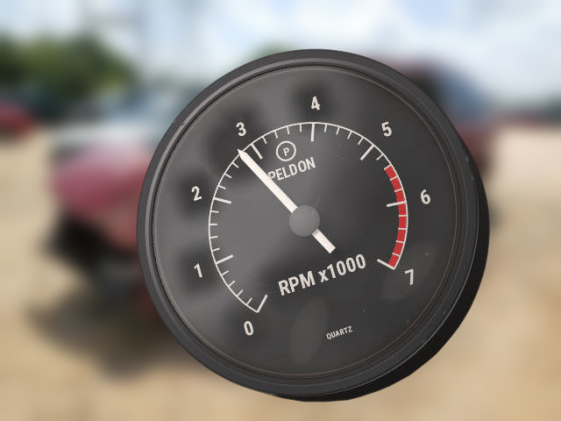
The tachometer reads 2800 rpm
